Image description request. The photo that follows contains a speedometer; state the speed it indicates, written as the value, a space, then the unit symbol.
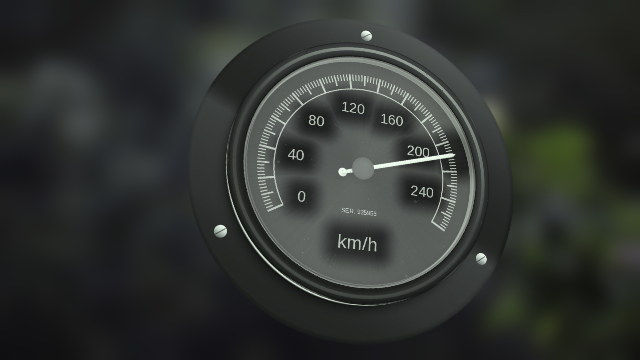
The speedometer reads 210 km/h
